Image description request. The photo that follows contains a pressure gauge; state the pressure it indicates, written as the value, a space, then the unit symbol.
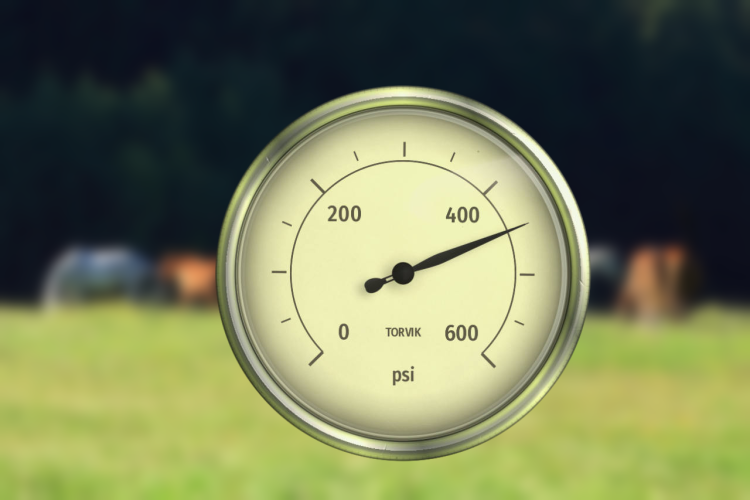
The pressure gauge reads 450 psi
